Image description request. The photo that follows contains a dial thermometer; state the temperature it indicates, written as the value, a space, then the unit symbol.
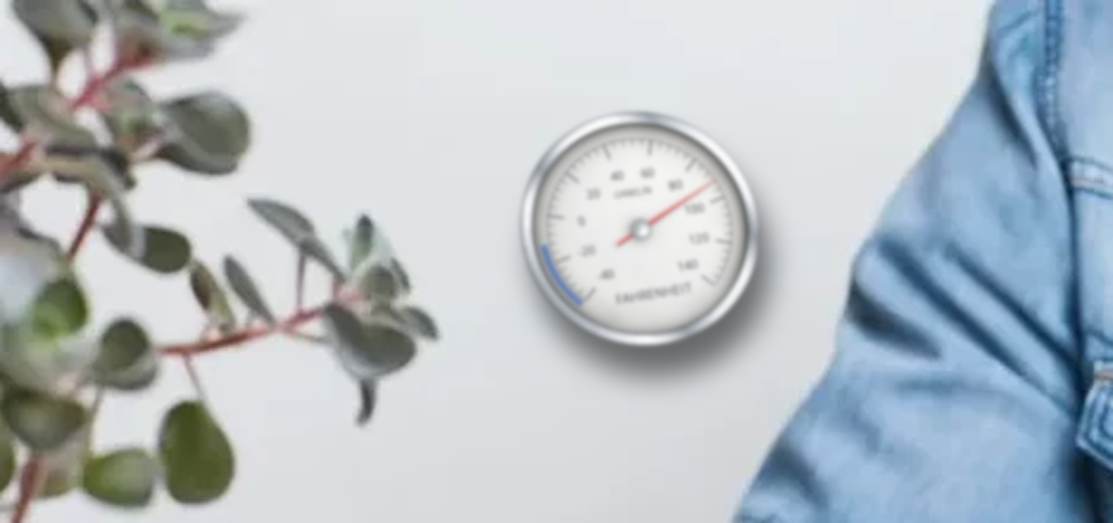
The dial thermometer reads 92 °F
